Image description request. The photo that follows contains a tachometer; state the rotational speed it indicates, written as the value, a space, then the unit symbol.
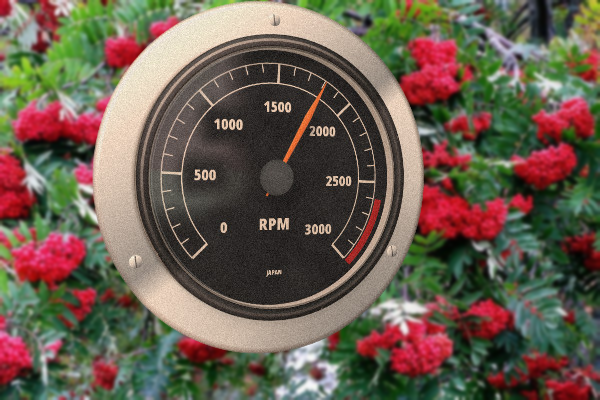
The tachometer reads 1800 rpm
